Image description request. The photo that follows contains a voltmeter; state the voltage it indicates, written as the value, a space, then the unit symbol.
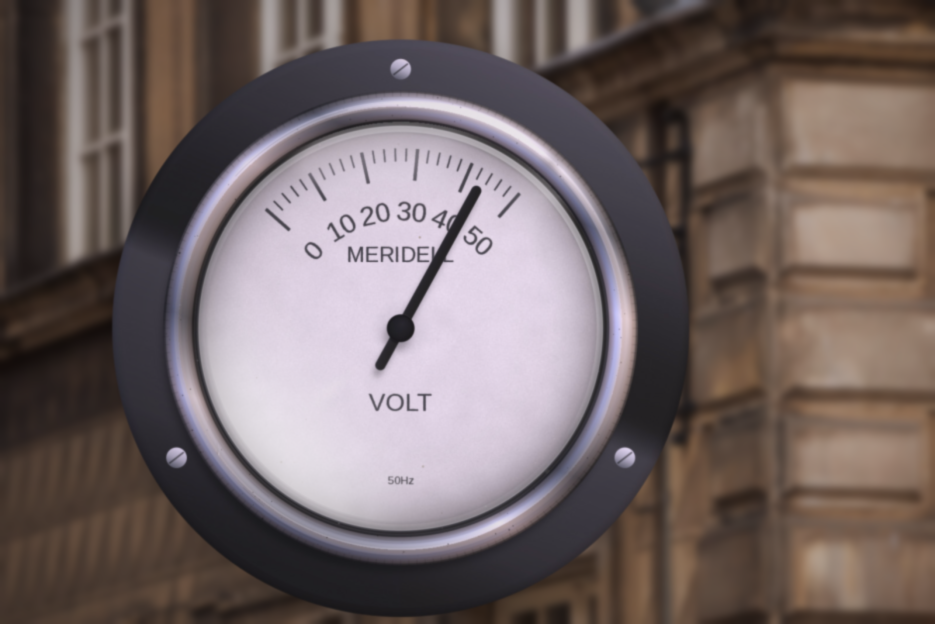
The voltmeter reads 43 V
